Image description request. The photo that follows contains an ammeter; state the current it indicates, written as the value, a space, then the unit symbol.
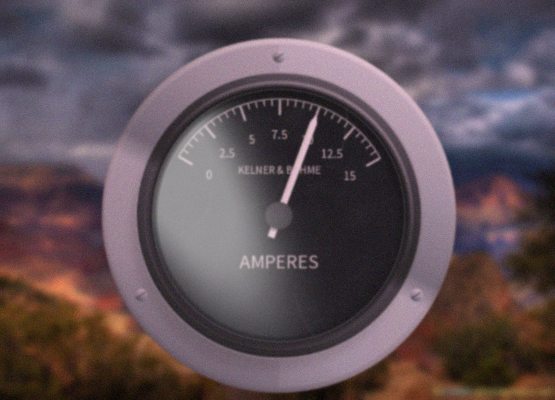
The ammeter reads 10 A
